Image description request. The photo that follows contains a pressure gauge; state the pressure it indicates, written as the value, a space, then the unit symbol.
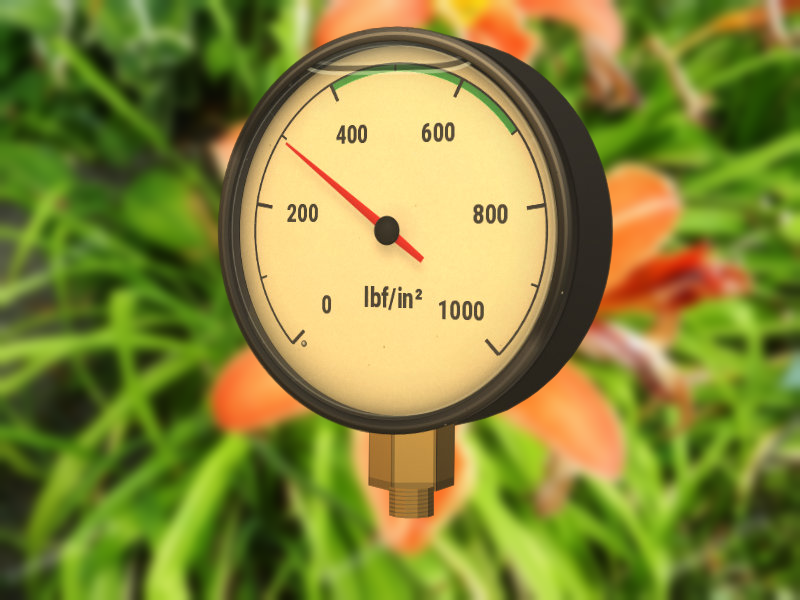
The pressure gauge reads 300 psi
